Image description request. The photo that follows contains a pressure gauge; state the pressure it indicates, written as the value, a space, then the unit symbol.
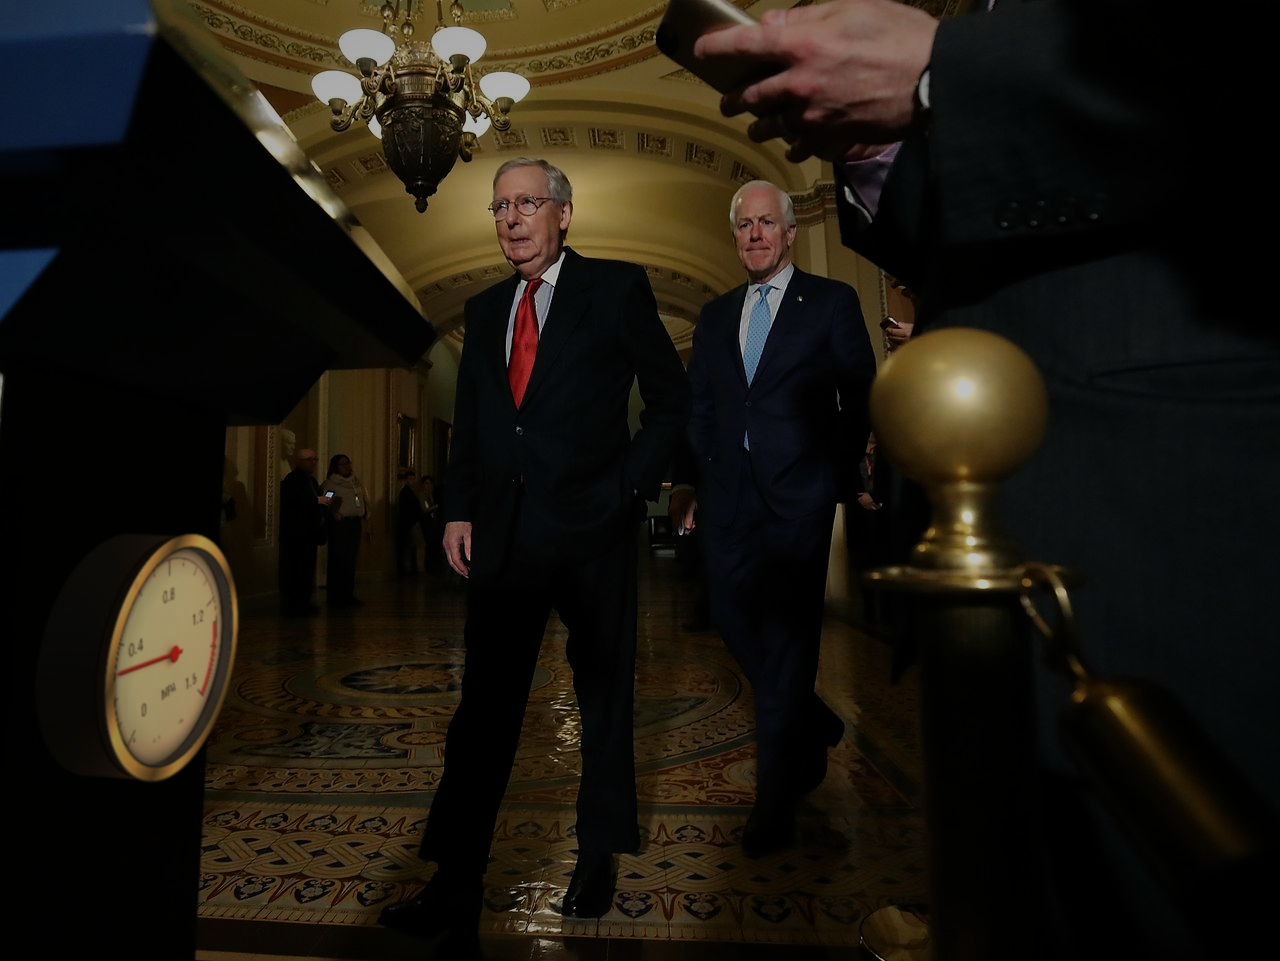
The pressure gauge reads 0.3 MPa
